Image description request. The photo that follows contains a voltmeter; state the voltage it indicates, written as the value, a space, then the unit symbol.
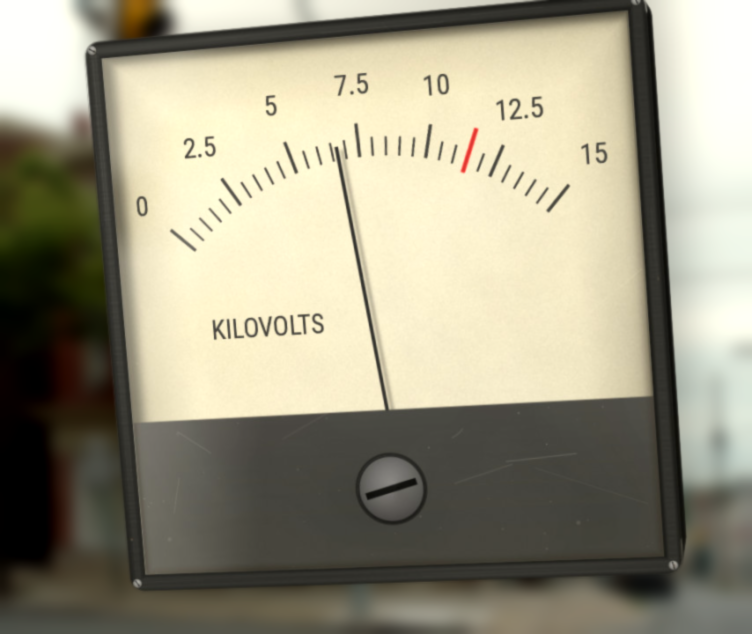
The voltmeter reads 6.75 kV
